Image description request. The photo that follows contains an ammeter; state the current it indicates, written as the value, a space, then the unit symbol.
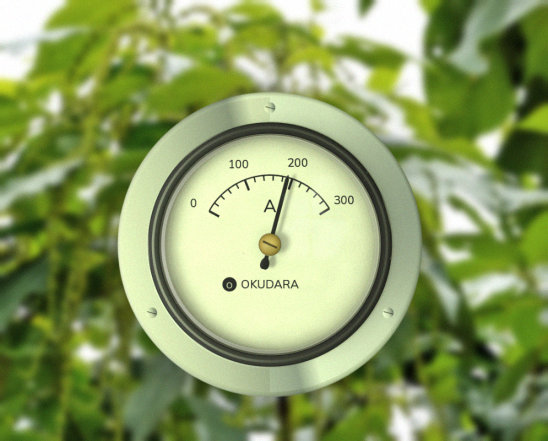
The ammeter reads 190 A
